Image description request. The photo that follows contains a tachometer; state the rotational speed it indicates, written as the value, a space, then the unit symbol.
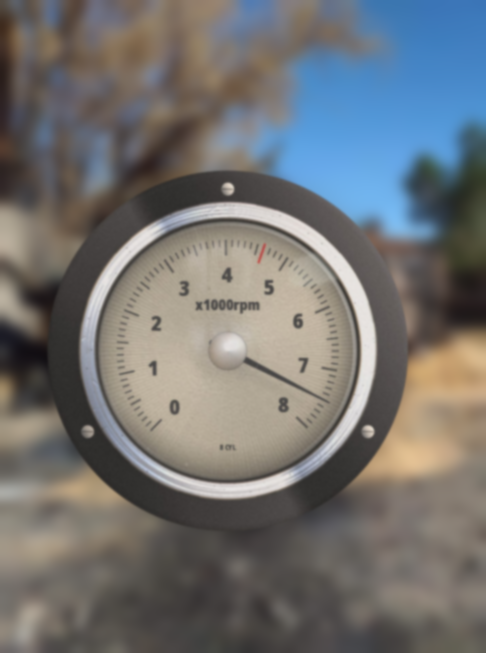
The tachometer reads 7500 rpm
